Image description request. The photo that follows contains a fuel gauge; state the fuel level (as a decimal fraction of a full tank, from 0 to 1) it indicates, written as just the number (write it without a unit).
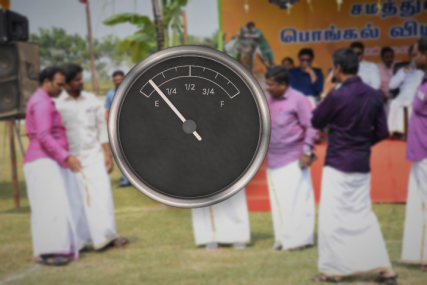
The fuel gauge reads 0.125
